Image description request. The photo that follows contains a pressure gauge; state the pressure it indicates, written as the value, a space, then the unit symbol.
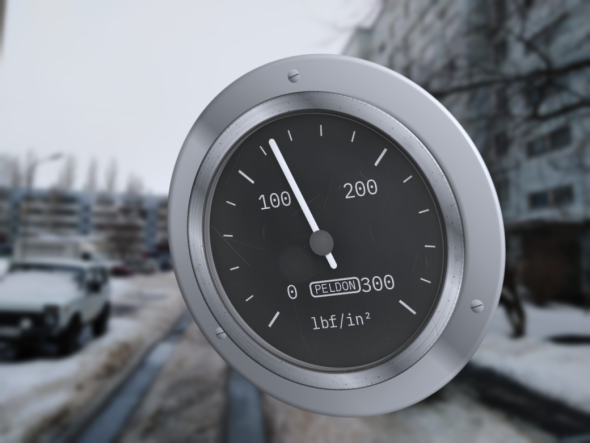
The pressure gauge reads 130 psi
